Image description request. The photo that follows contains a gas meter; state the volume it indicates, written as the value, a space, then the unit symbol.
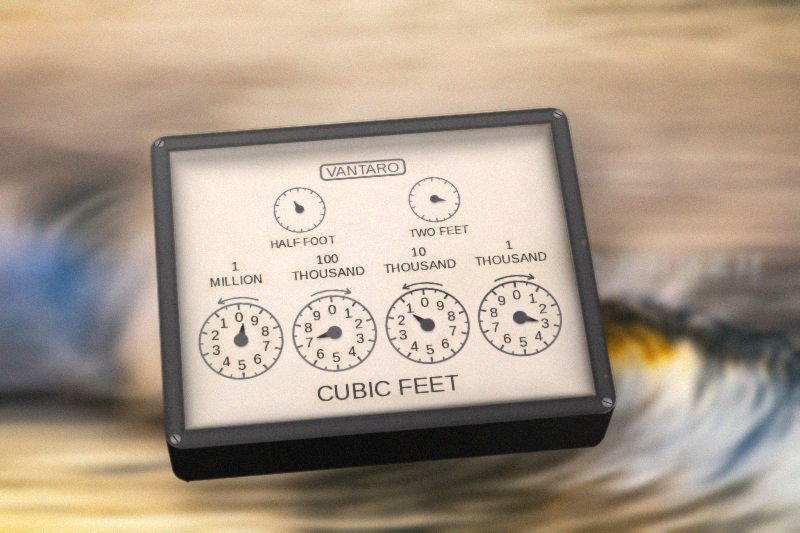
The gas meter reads 971300 ft³
